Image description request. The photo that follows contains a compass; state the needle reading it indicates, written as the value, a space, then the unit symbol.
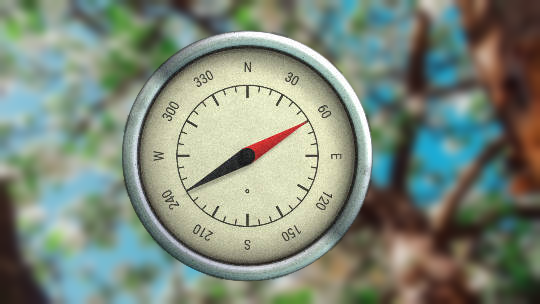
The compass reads 60 °
